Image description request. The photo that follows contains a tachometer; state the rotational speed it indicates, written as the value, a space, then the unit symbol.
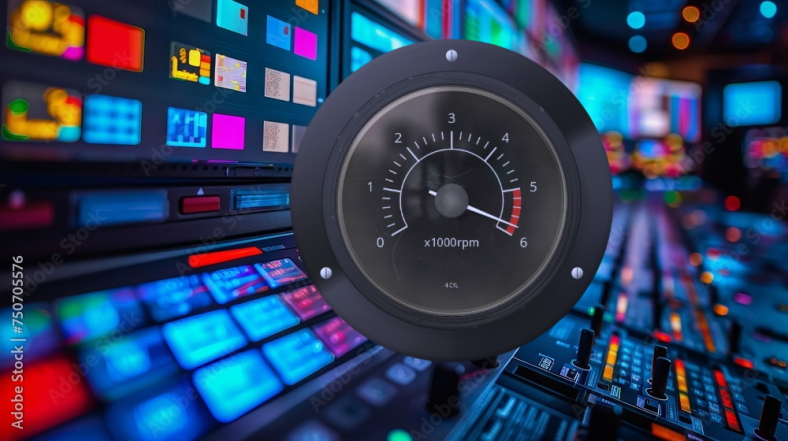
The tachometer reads 5800 rpm
